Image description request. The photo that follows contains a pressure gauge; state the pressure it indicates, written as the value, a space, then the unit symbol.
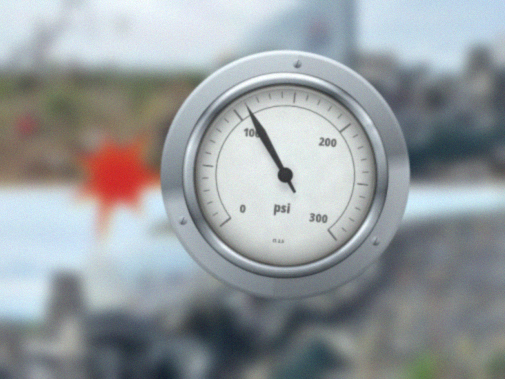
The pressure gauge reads 110 psi
